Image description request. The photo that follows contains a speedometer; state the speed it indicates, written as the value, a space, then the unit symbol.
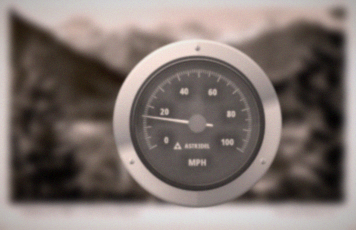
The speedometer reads 15 mph
